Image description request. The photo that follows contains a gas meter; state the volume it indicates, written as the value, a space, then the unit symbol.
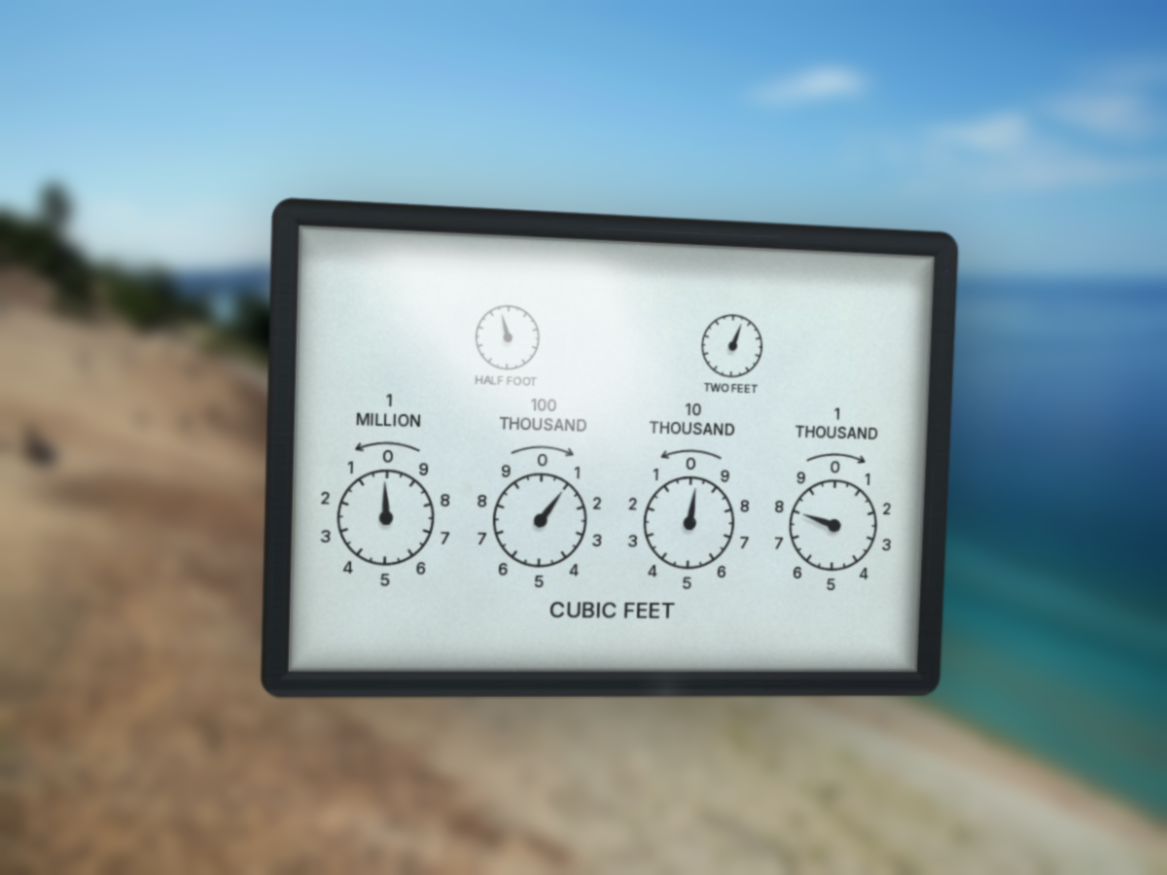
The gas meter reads 9800 ft³
